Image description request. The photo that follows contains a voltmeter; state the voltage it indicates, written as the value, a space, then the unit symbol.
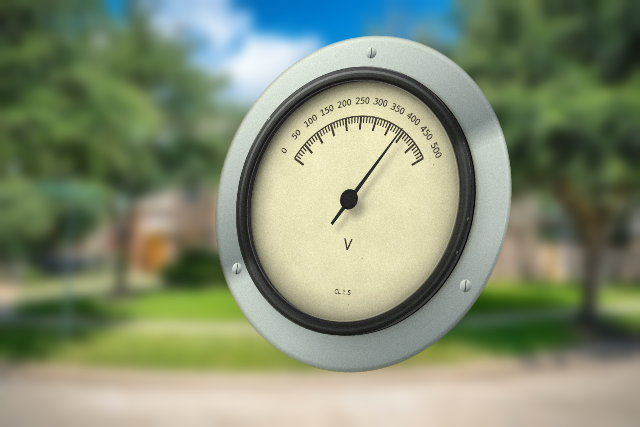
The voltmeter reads 400 V
